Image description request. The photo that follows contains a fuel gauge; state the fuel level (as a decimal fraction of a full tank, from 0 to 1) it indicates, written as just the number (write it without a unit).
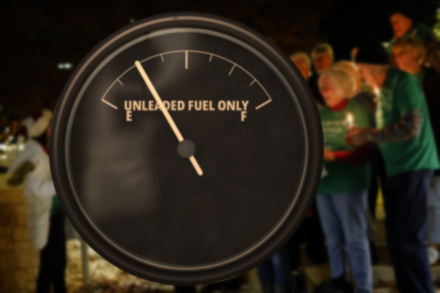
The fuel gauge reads 0.25
